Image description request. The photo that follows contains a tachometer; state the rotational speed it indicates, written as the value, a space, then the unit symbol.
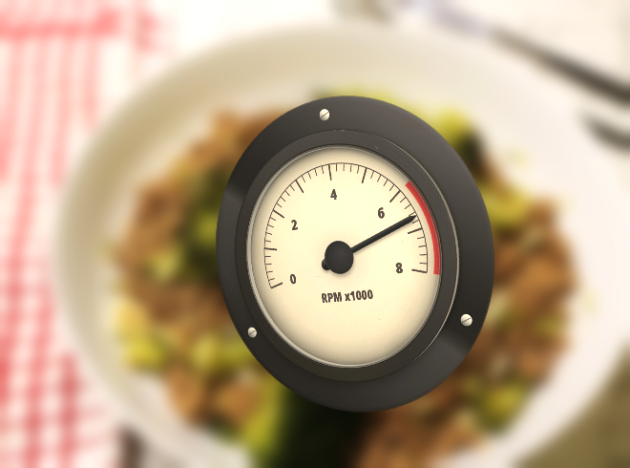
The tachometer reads 6700 rpm
